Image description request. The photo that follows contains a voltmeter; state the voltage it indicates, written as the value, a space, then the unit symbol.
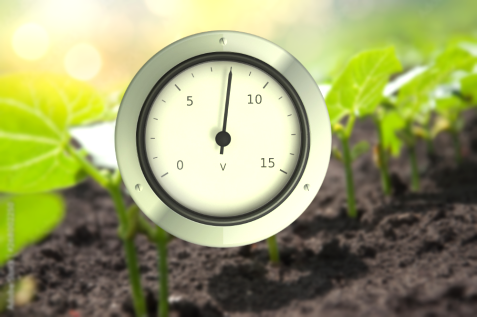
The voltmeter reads 8 V
